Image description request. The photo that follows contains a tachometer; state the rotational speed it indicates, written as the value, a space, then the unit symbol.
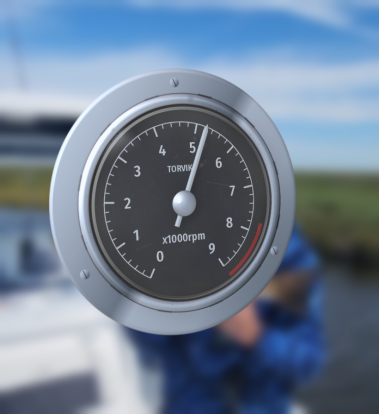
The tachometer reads 5200 rpm
